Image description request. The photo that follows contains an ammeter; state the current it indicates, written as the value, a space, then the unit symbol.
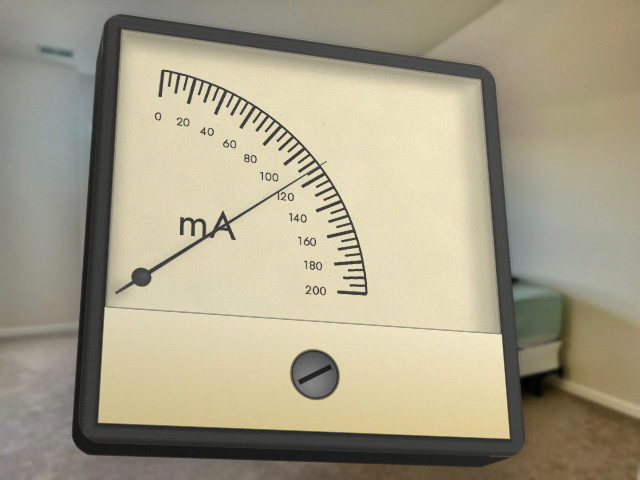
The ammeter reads 115 mA
